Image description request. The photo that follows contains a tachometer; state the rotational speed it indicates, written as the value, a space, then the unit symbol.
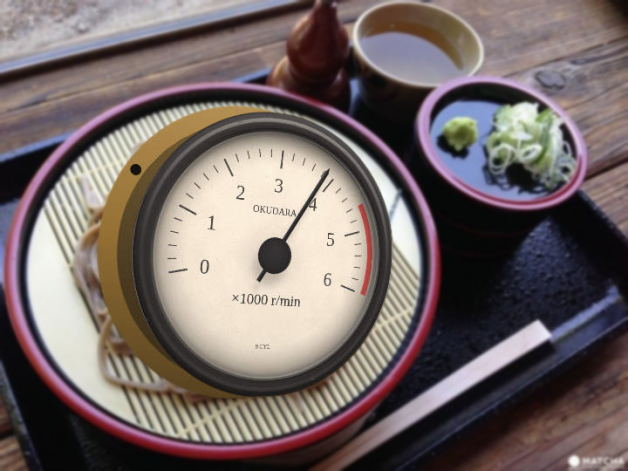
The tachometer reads 3800 rpm
